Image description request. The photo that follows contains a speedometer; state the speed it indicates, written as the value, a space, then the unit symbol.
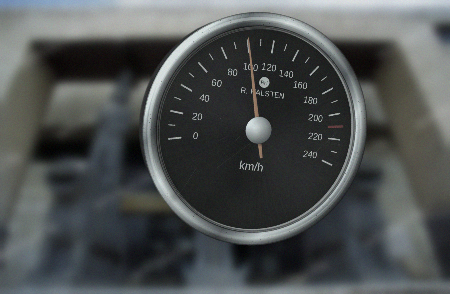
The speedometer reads 100 km/h
